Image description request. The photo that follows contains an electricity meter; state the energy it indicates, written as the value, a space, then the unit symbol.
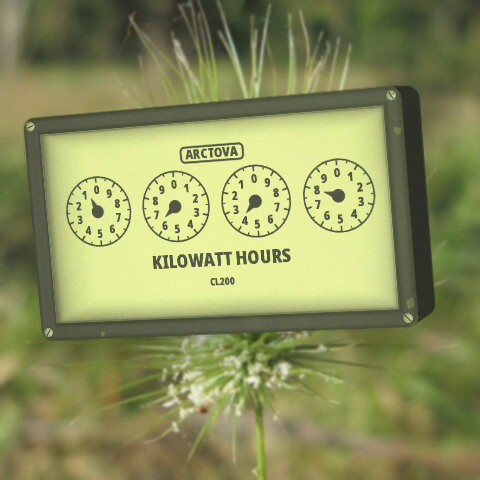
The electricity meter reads 638 kWh
